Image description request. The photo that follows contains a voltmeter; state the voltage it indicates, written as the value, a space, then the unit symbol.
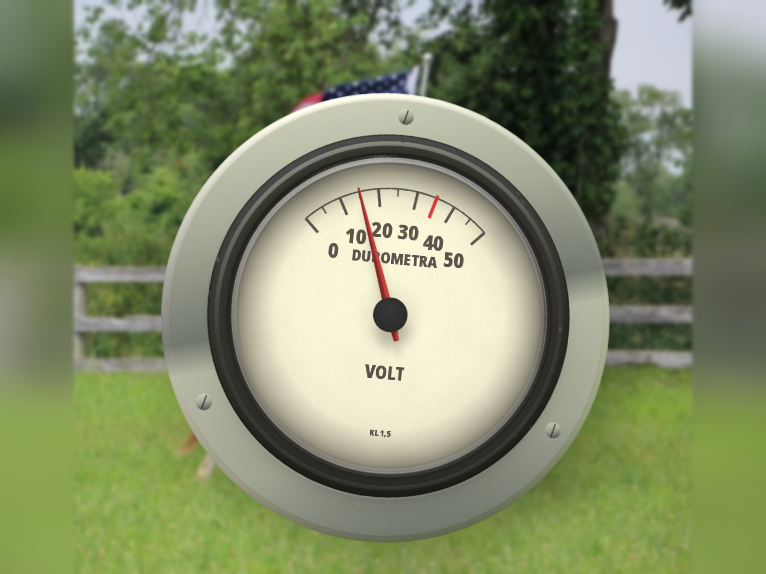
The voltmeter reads 15 V
